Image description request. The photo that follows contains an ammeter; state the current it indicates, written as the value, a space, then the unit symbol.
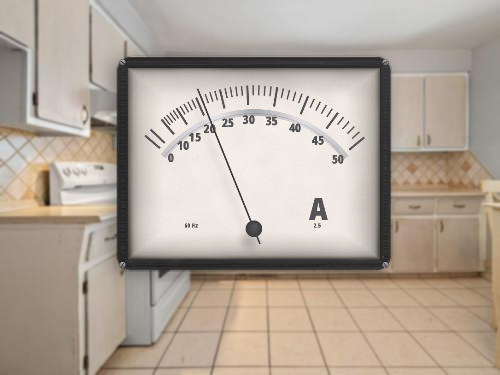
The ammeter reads 21 A
